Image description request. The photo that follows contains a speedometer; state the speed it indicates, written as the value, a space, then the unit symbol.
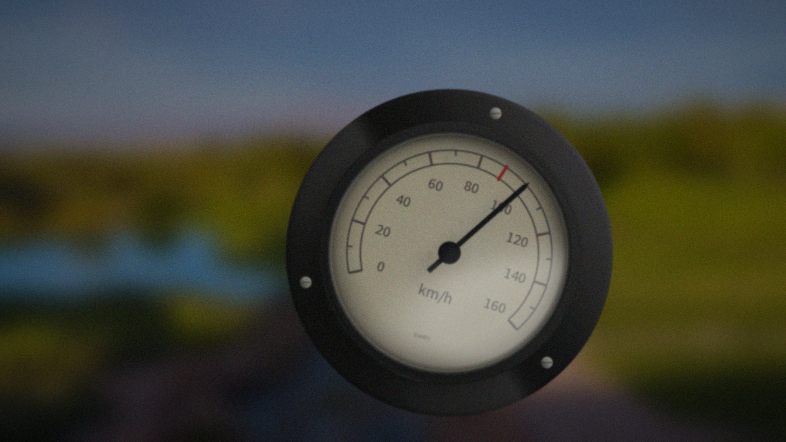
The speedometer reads 100 km/h
